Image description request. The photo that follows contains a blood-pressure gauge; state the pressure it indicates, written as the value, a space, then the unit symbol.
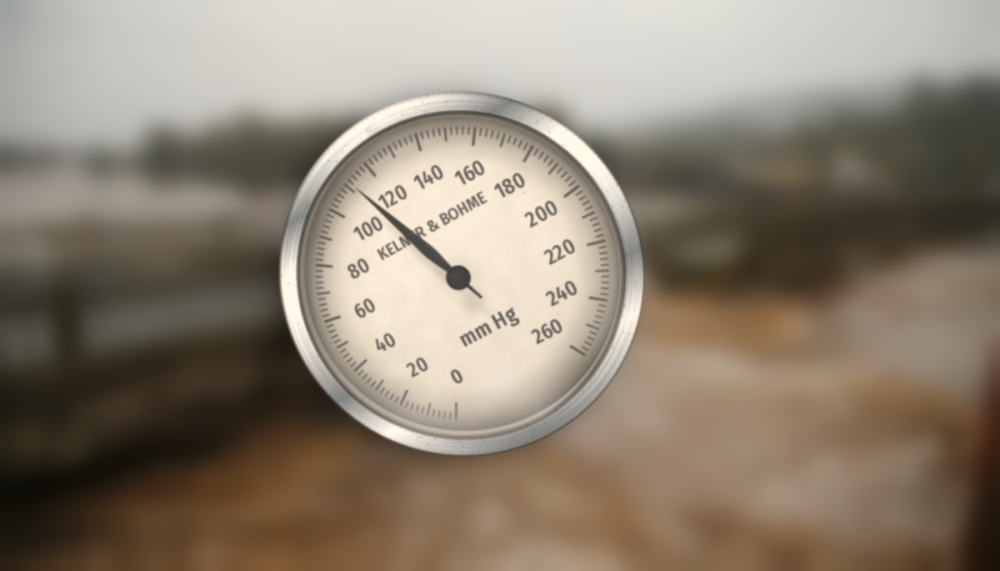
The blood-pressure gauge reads 112 mmHg
